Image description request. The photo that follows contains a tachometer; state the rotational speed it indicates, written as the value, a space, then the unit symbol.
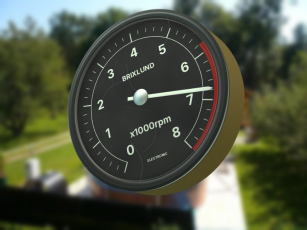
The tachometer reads 6800 rpm
